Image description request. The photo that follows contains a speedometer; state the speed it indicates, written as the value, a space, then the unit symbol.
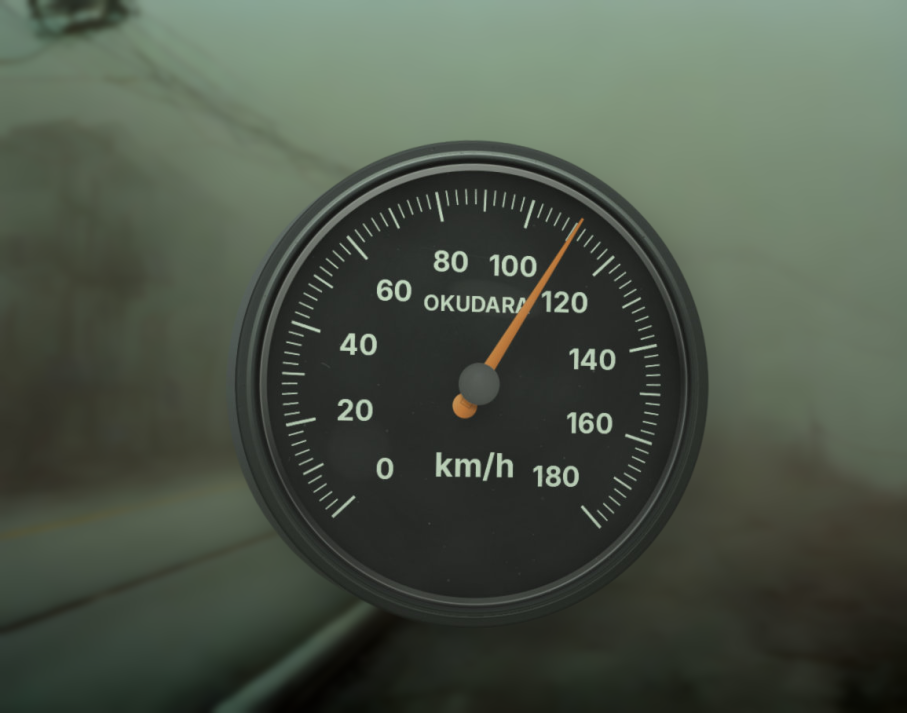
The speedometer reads 110 km/h
